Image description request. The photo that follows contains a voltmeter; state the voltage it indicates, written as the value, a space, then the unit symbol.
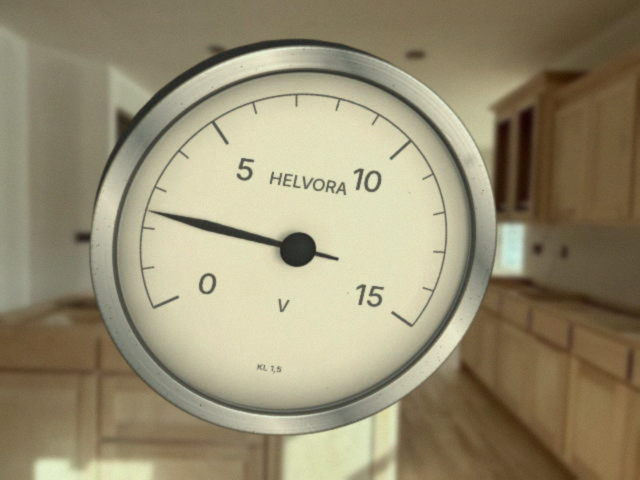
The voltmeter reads 2.5 V
